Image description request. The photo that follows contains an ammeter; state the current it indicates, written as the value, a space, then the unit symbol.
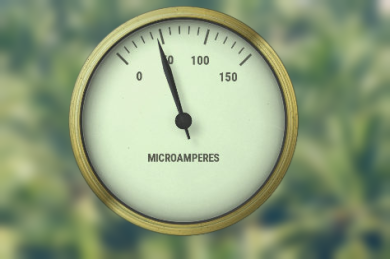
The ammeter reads 45 µA
